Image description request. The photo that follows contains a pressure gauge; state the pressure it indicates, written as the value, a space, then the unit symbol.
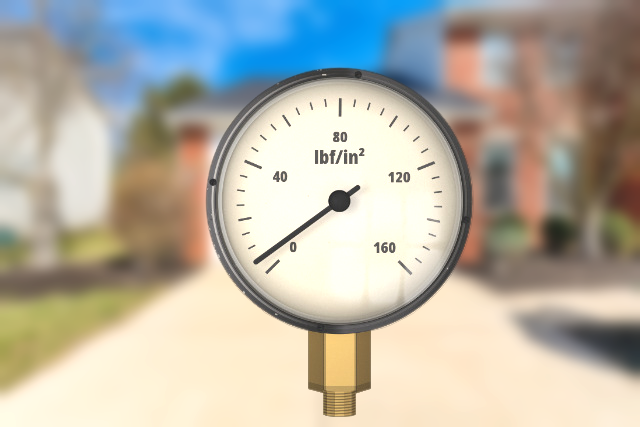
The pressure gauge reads 5 psi
